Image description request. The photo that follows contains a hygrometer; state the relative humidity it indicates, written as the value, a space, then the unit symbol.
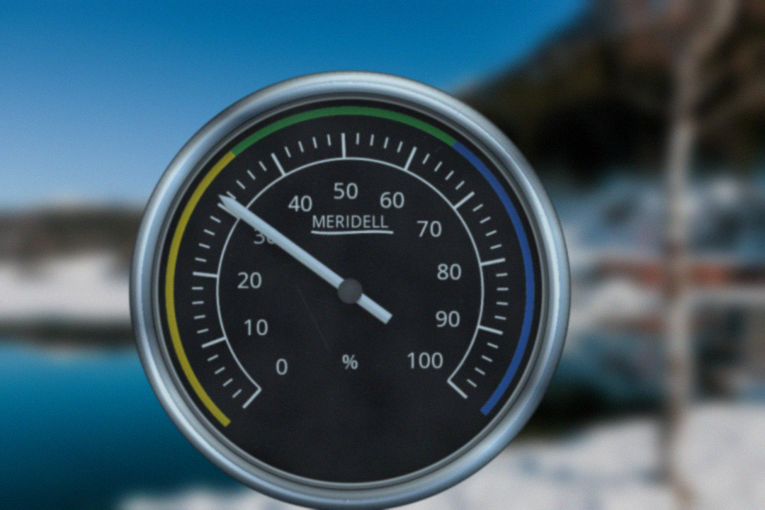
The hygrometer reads 31 %
